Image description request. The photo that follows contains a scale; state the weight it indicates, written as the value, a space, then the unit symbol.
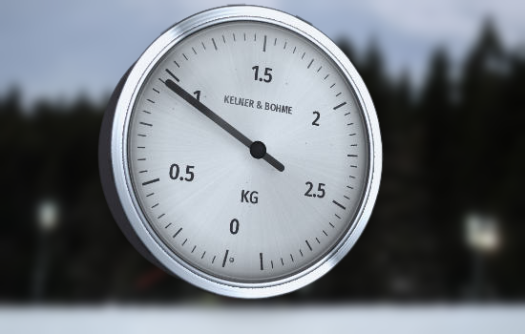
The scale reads 0.95 kg
